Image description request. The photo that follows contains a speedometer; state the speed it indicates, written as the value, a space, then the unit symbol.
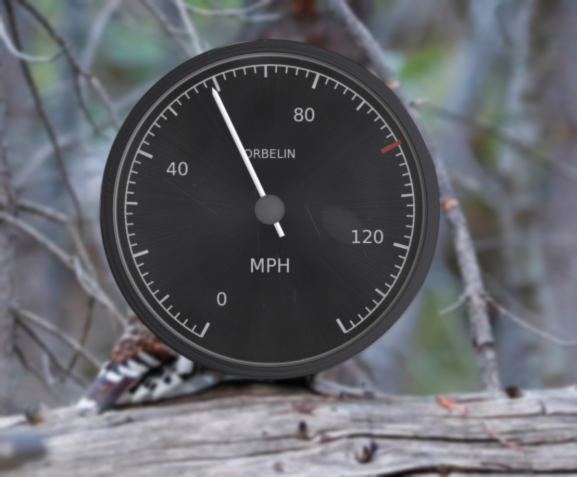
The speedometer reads 59 mph
